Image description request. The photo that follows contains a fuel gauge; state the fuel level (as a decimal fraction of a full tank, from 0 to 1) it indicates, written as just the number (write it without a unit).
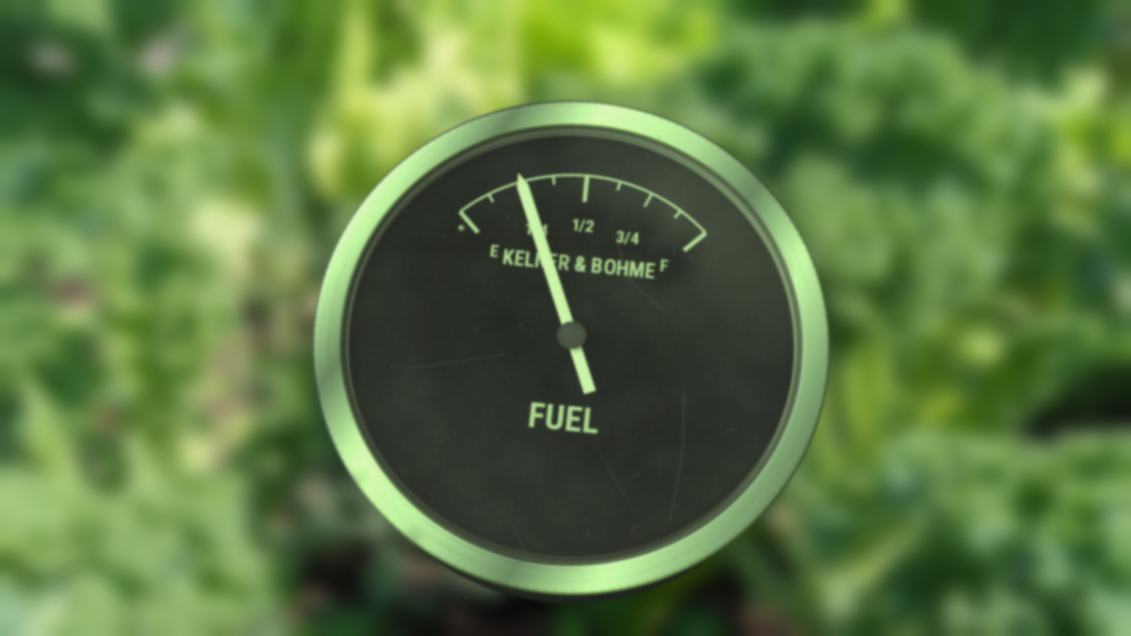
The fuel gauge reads 0.25
